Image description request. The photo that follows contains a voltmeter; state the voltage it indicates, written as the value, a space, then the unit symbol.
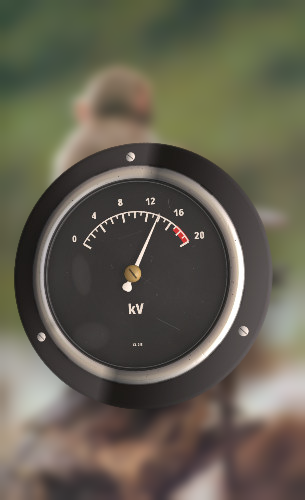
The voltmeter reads 14 kV
